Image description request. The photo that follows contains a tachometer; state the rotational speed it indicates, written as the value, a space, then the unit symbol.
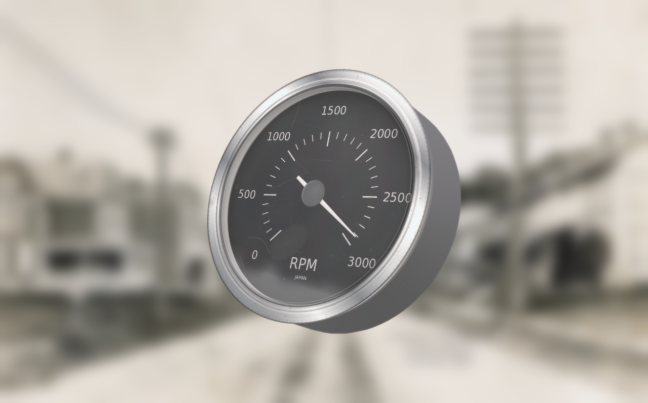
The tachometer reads 2900 rpm
